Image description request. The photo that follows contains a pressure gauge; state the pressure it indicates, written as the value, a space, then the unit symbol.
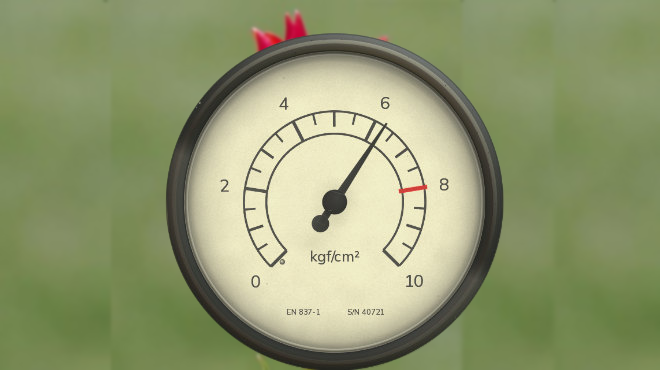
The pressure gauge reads 6.25 kg/cm²
